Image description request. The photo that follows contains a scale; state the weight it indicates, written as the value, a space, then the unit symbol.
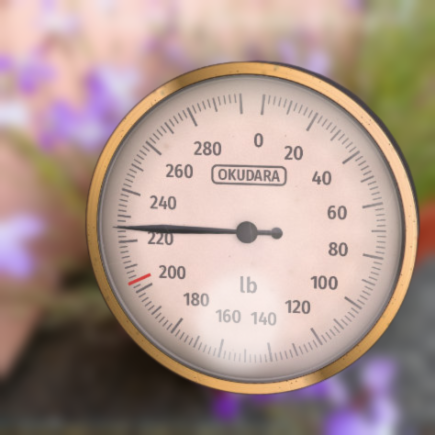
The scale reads 226 lb
